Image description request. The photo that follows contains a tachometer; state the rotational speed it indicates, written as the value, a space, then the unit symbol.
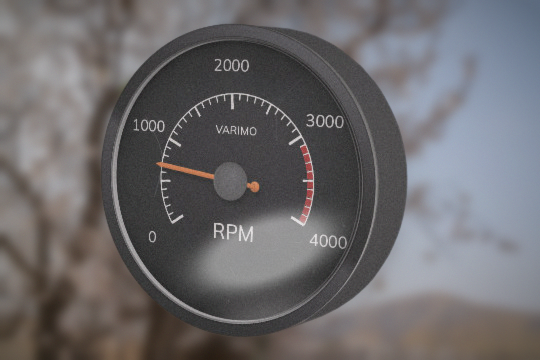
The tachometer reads 700 rpm
